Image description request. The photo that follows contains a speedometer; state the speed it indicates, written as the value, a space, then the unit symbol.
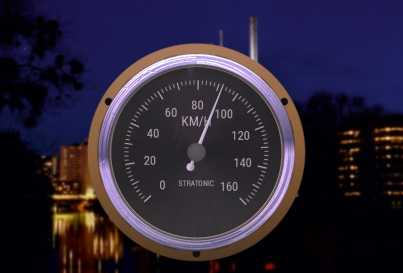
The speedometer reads 92 km/h
